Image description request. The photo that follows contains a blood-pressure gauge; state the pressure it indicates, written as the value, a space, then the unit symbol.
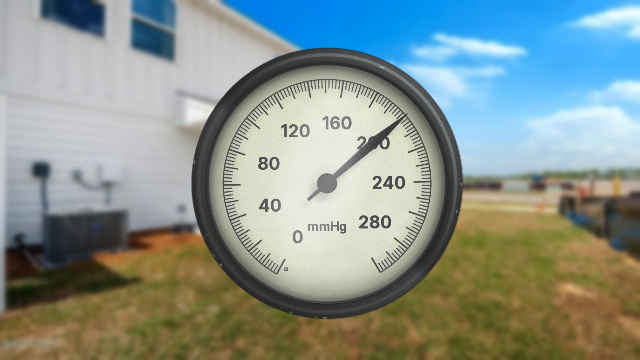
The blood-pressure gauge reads 200 mmHg
